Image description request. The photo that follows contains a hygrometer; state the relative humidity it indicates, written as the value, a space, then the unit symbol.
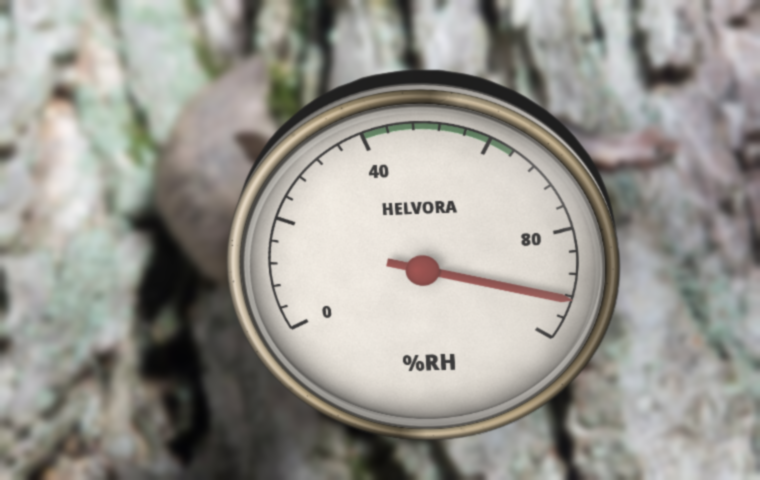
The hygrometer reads 92 %
